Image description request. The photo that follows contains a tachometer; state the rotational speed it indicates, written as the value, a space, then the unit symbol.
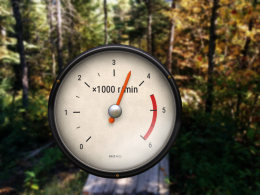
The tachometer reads 3500 rpm
